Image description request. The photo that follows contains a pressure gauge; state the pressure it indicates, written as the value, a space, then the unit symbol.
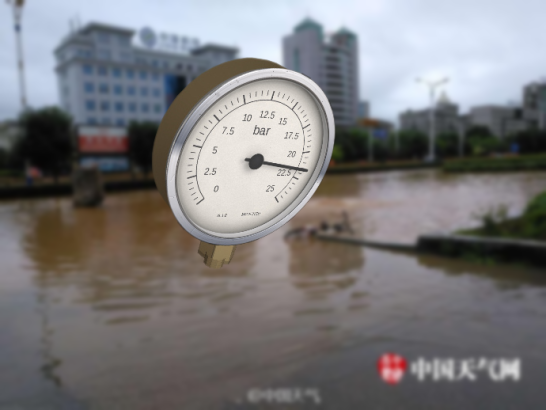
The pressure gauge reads 21.5 bar
